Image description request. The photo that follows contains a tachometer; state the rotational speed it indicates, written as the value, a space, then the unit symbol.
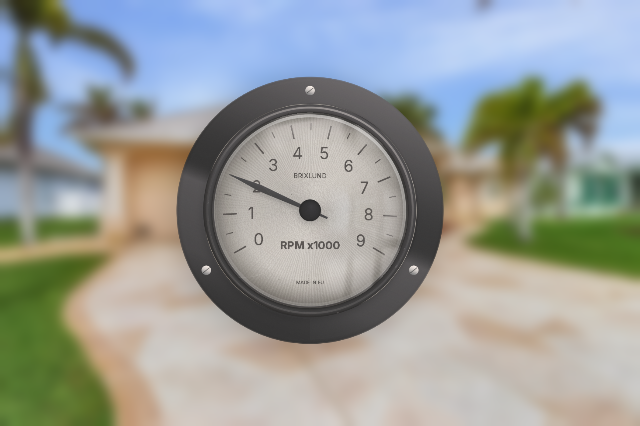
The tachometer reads 2000 rpm
